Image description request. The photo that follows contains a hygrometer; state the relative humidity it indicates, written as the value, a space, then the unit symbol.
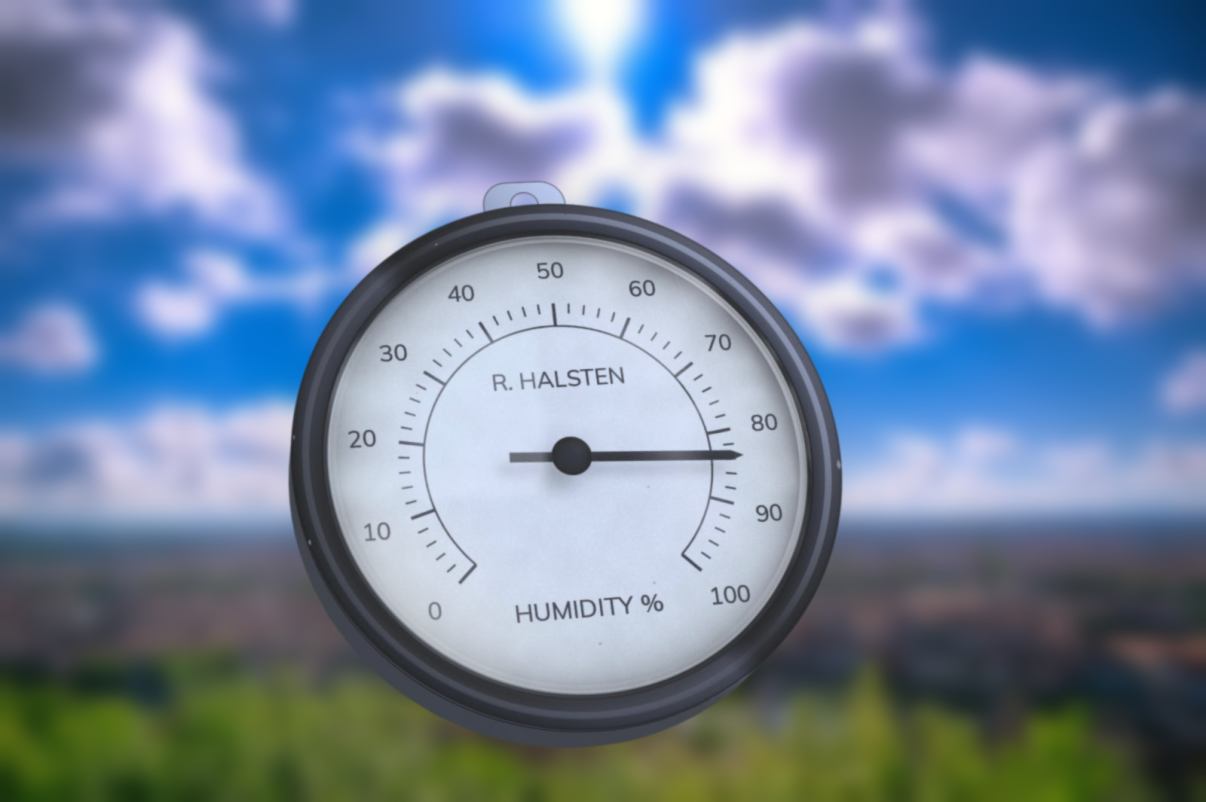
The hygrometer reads 84 %
